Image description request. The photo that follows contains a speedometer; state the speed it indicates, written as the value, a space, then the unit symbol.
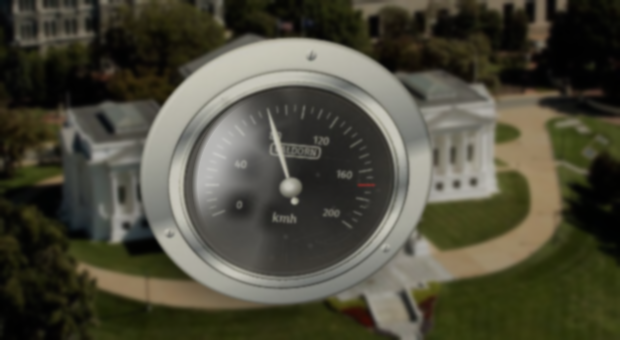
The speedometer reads 80 km/h
